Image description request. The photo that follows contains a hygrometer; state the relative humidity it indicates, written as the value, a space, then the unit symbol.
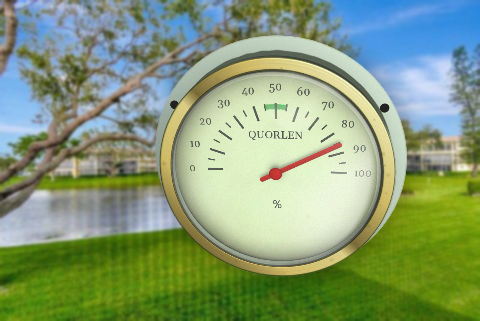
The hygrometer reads 85 %
